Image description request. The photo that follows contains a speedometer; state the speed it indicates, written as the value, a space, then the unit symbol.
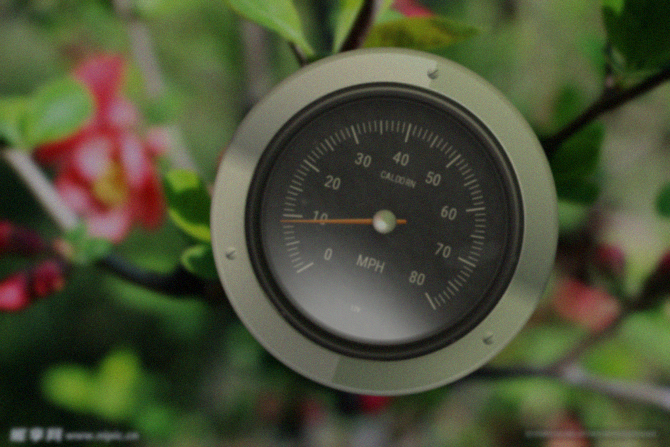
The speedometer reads 9 mph
